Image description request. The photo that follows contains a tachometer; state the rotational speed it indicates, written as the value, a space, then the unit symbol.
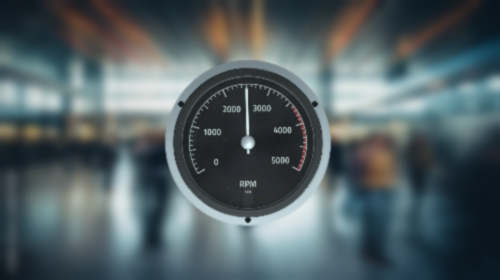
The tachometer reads 2500 rpm
